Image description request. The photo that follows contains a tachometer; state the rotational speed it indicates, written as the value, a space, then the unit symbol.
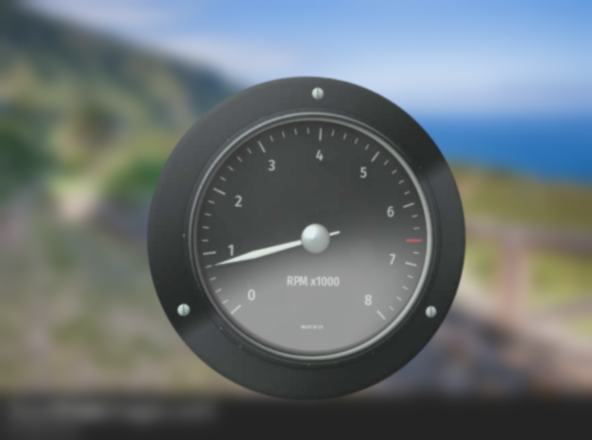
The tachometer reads 800 rpm
